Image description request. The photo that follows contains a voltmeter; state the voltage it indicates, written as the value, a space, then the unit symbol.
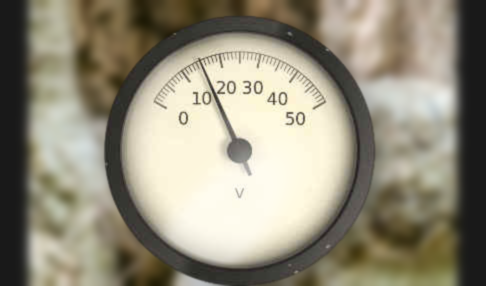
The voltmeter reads 15 V
